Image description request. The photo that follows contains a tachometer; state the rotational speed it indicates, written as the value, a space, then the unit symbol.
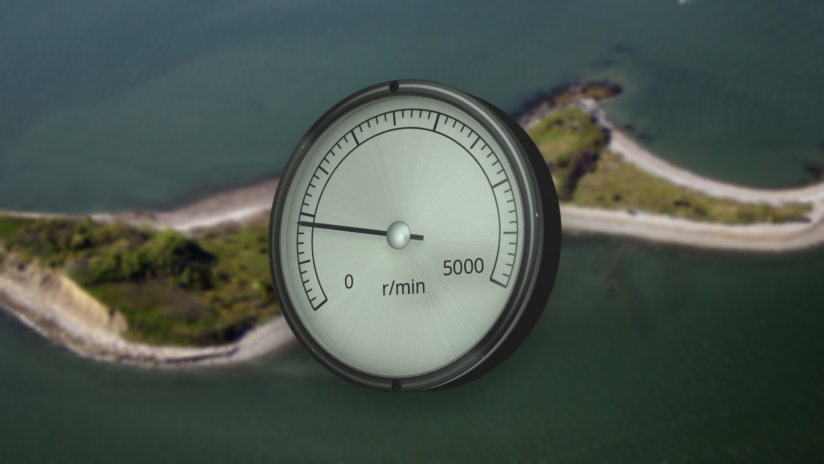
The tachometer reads 900 rpm
